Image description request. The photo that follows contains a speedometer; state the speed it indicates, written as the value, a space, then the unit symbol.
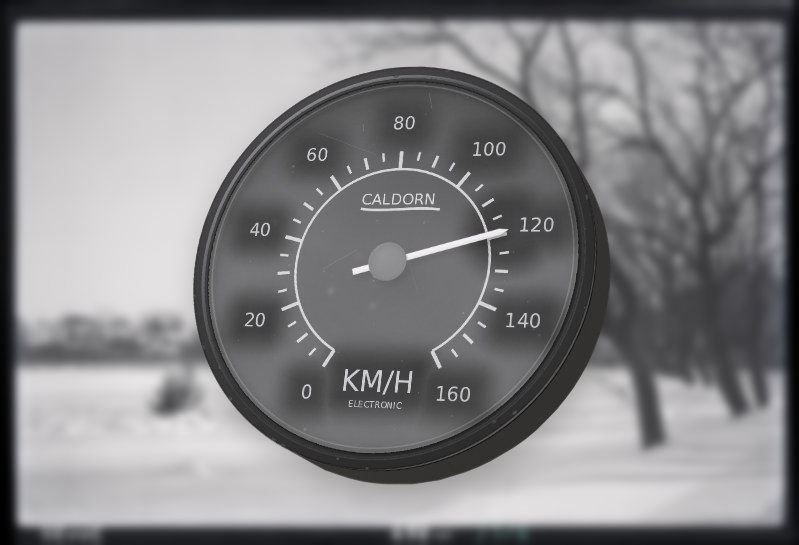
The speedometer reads 120 km/h
